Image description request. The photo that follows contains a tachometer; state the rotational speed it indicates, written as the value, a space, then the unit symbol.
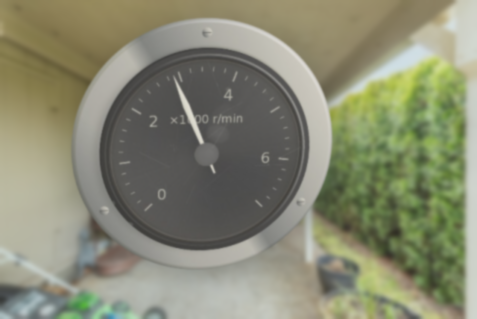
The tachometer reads 2900 rpm
